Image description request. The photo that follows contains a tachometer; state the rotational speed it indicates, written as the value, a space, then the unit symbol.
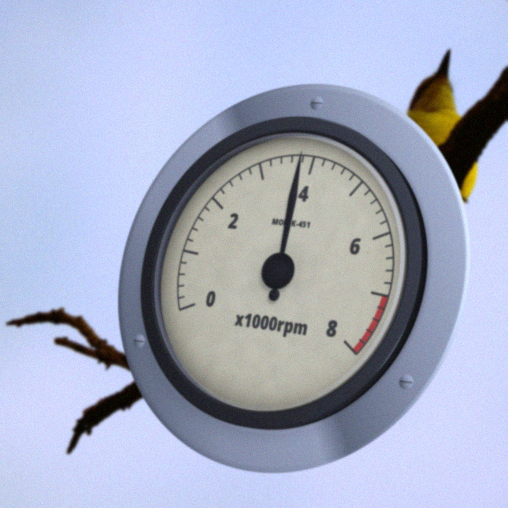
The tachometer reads 3800 rpm
